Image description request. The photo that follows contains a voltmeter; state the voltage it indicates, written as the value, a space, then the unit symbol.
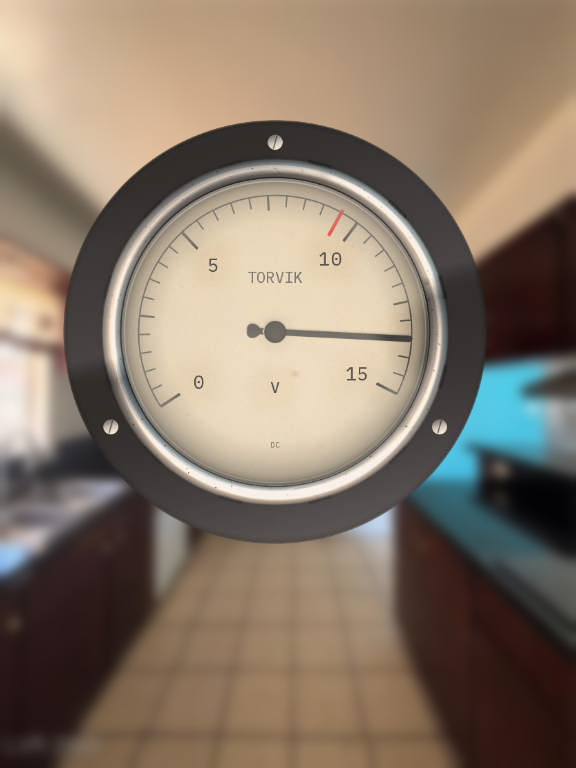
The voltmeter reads 13.5 V
